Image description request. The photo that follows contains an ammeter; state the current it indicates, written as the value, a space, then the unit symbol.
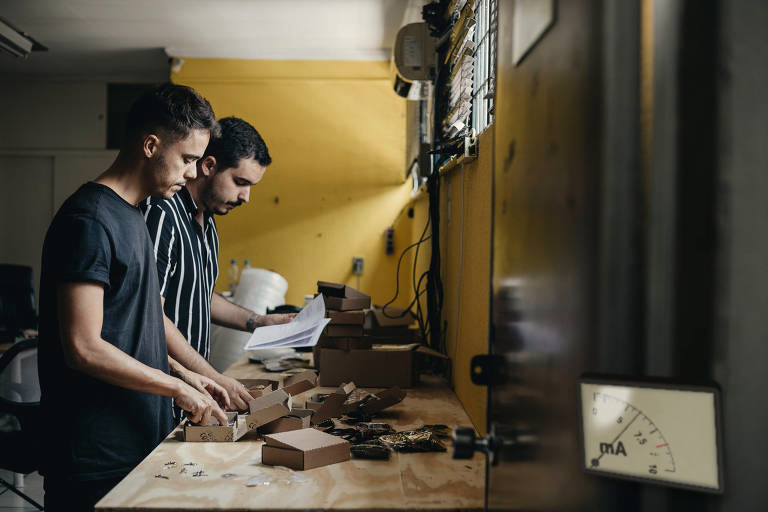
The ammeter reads 6 mA
